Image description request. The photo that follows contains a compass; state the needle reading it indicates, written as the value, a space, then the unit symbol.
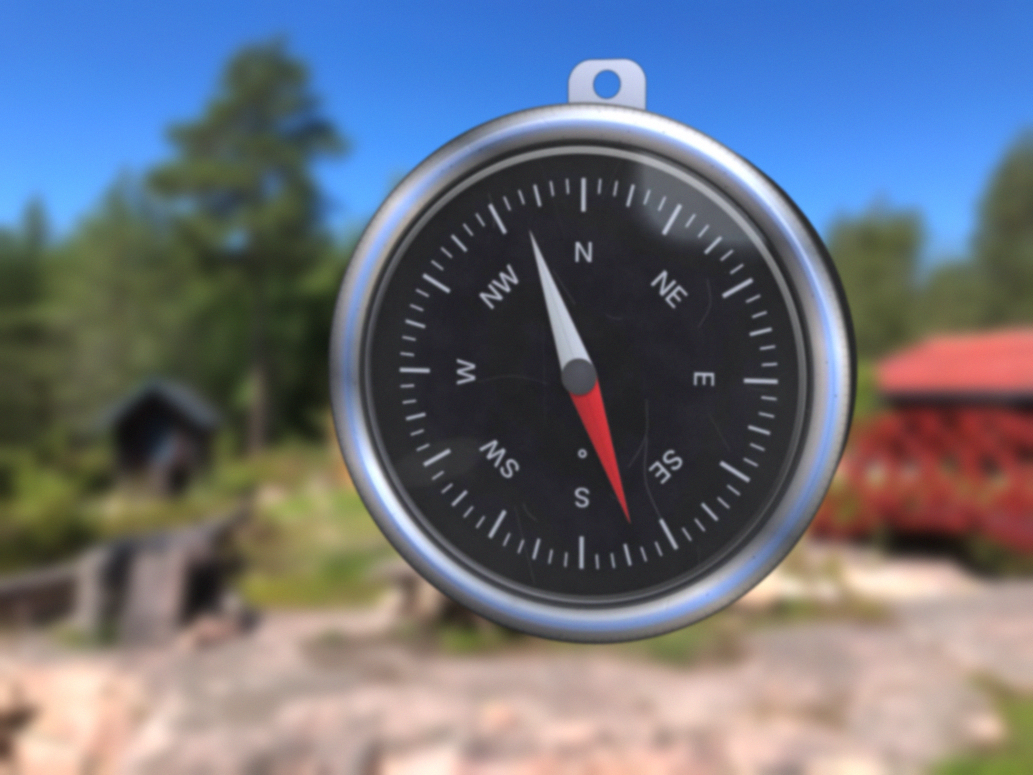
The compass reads 160 °
